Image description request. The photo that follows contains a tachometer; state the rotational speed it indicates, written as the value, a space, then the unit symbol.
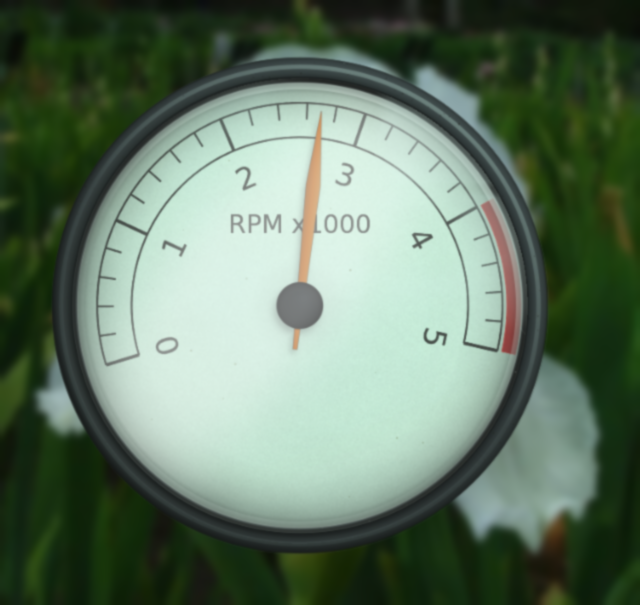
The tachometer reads 2700 rpm
